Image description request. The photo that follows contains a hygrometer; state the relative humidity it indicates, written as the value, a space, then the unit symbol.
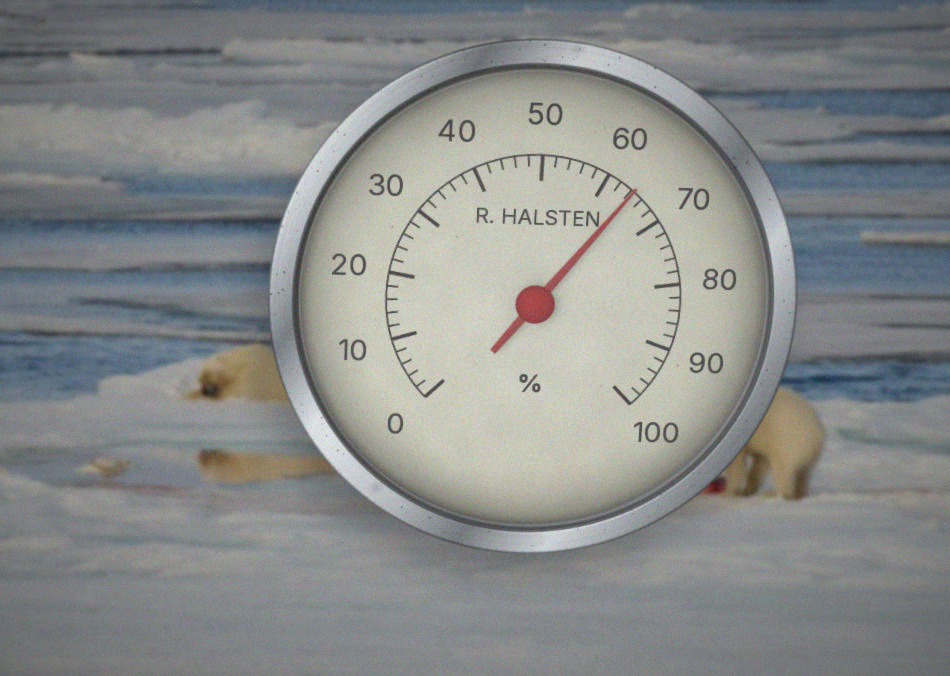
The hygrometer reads 64 %
